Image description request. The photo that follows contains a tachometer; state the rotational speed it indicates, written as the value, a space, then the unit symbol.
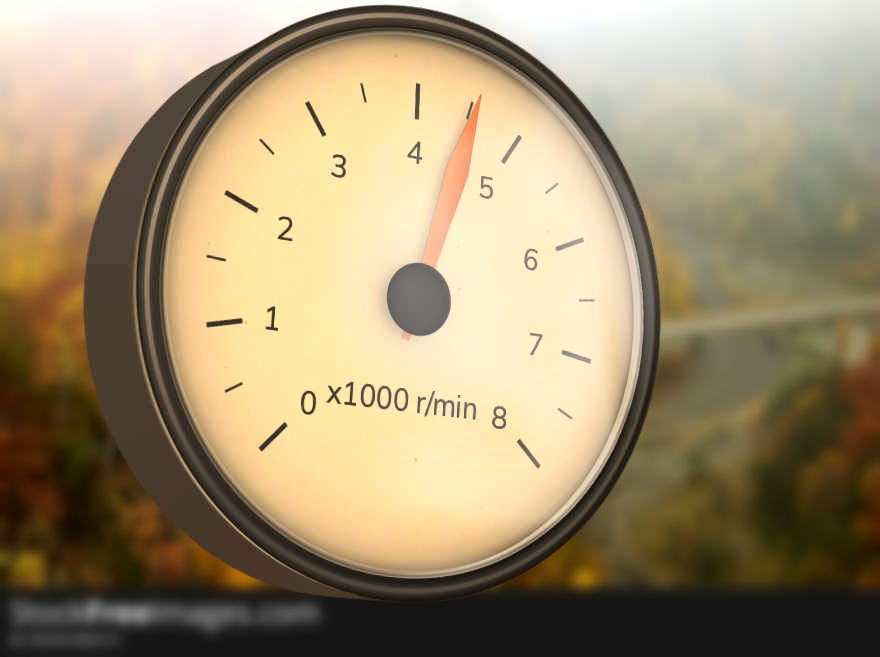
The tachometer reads 4500 rpm
